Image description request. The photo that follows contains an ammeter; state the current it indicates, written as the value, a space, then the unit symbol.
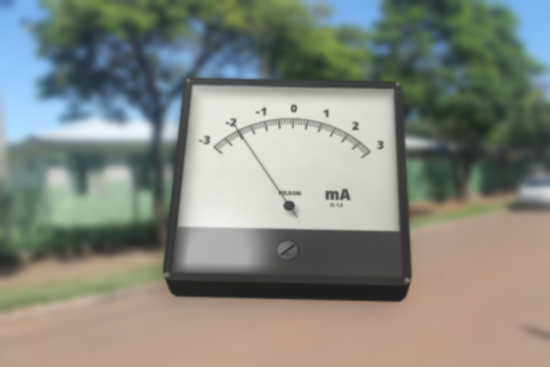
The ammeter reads -2 mA
